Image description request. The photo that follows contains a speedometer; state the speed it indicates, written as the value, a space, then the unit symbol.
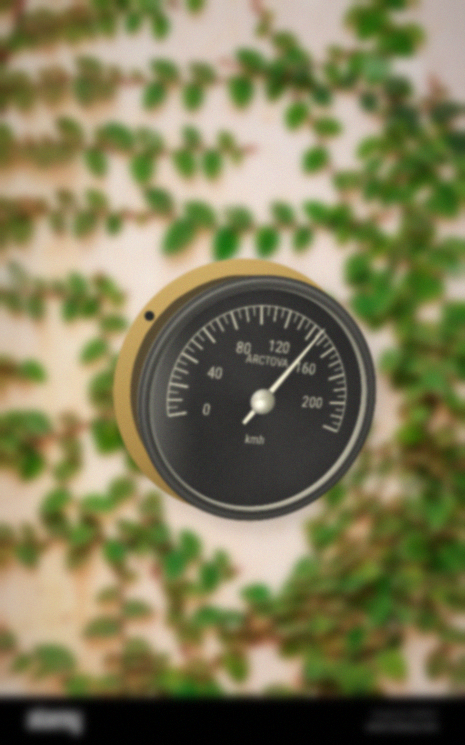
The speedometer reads 145 km/h
